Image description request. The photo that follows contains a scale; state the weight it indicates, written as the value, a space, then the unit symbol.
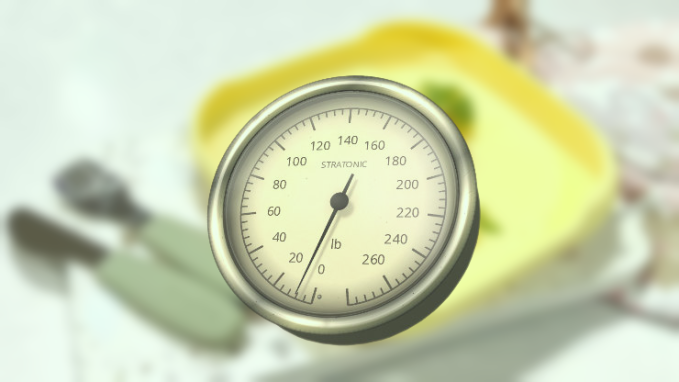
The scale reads 8 lb
